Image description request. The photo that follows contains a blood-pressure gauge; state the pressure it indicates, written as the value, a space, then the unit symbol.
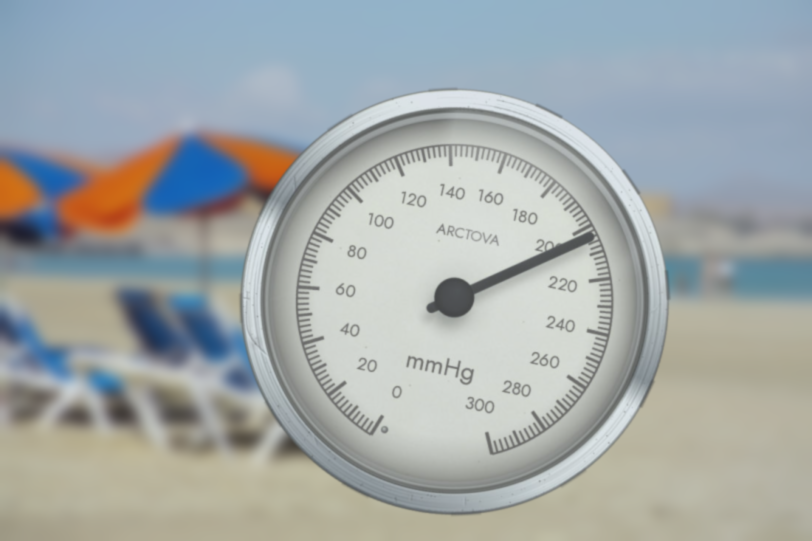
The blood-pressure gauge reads 204 mmHg
